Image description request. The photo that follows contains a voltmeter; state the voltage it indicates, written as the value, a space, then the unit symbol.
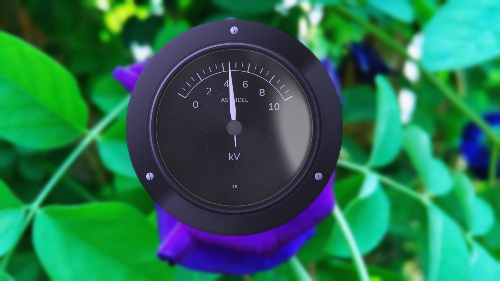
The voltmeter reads 4.5 kV
